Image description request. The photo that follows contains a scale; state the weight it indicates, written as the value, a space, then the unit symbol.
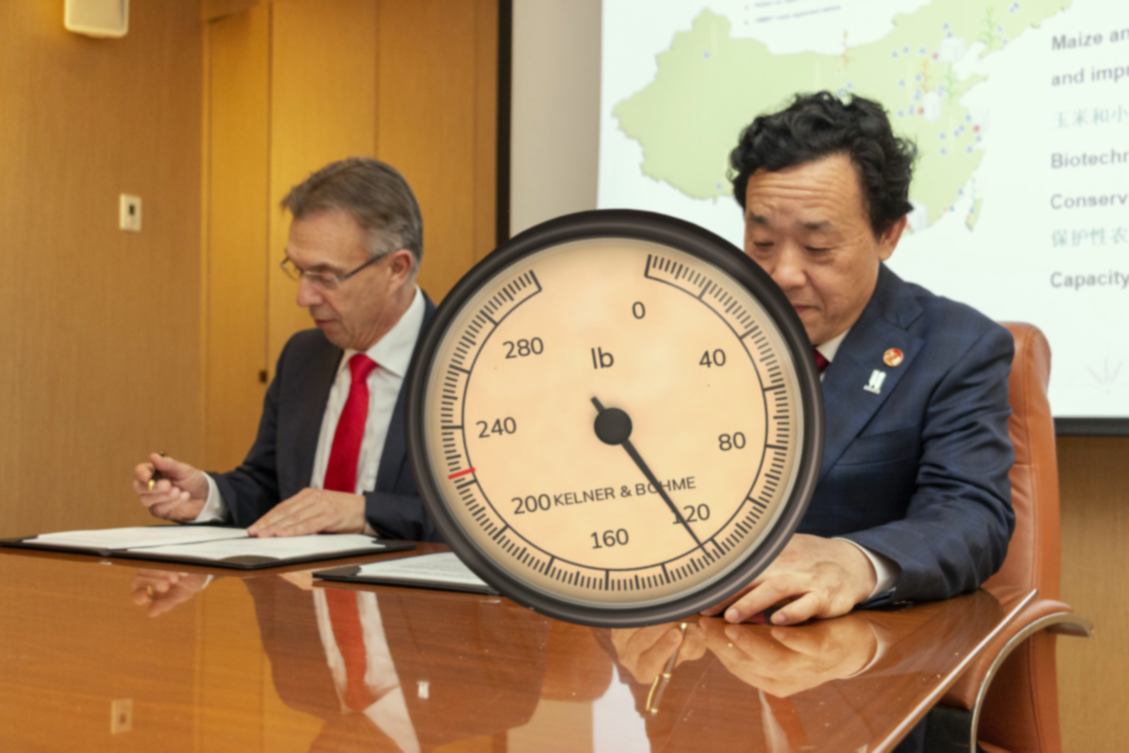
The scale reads 124 lb
